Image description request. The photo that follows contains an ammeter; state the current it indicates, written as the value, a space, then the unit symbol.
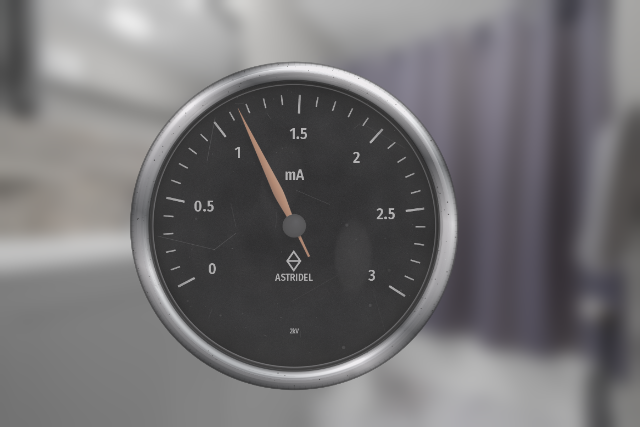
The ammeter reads 1.15 mA
